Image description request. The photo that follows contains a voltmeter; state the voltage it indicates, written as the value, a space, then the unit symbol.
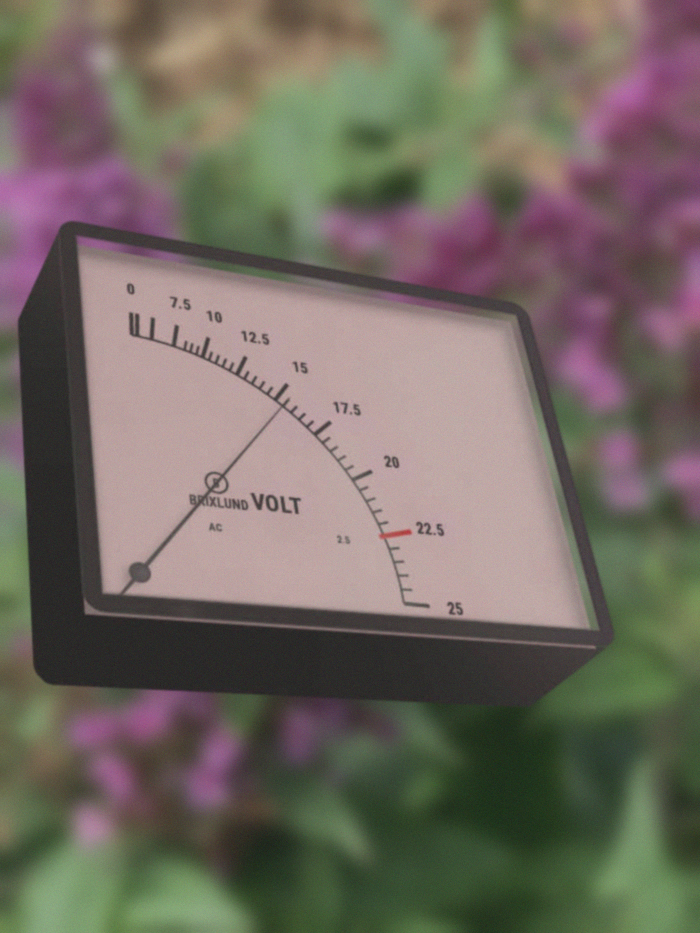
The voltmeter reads 15.5 V
